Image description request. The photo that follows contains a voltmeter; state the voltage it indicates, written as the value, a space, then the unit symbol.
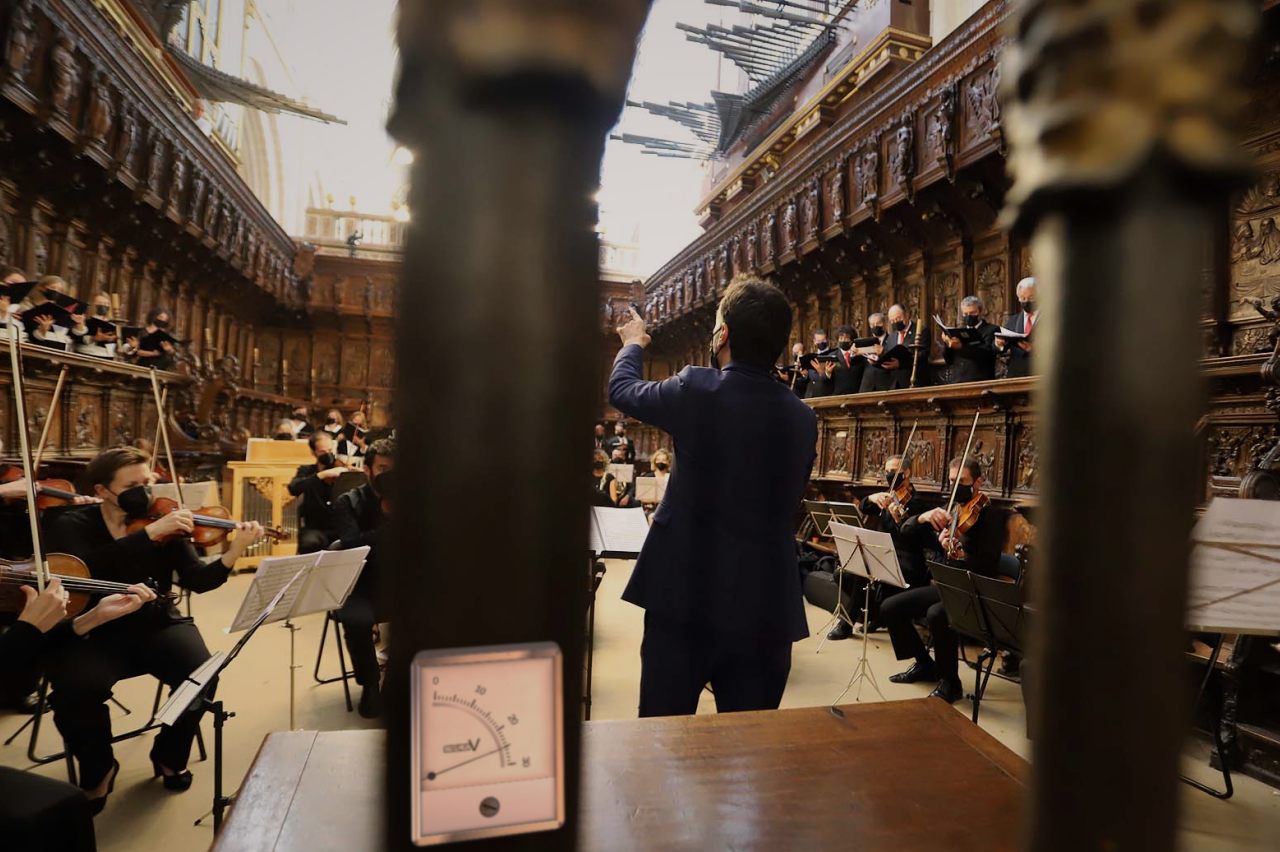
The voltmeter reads 25 V
